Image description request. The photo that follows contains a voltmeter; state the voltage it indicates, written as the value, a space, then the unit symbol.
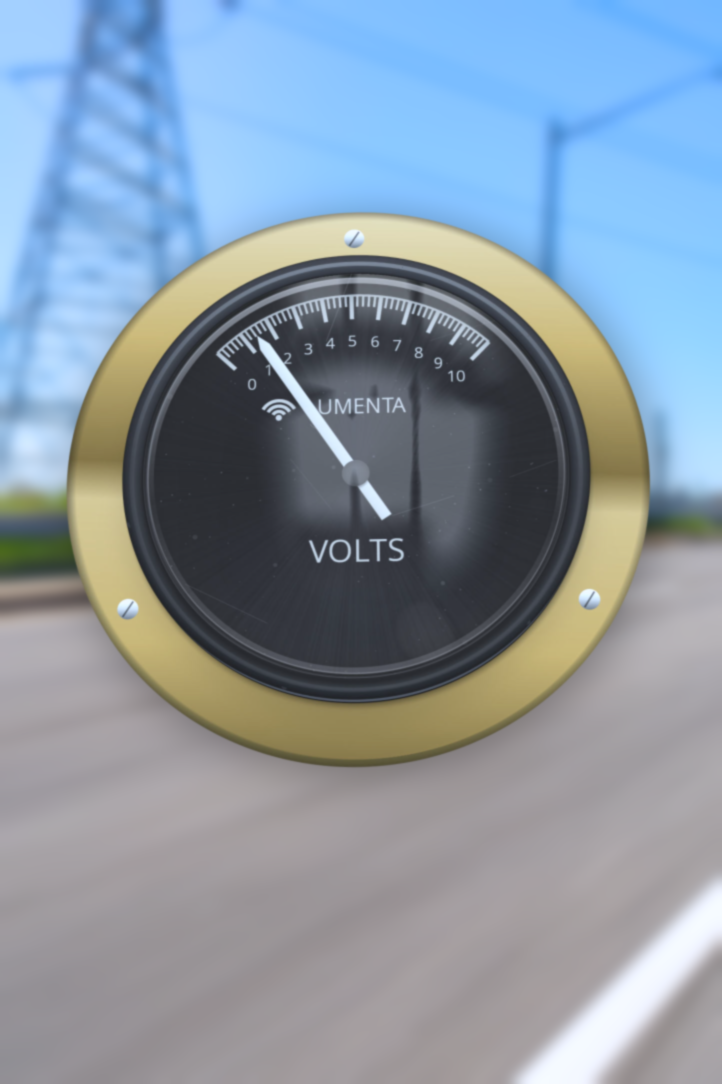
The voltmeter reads 1.4 V
